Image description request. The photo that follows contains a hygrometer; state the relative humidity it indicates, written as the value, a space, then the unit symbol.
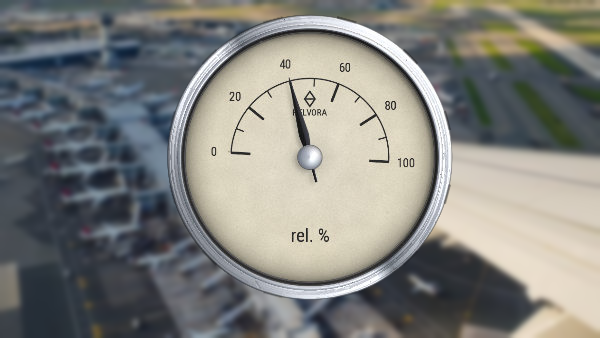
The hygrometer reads 40 %
